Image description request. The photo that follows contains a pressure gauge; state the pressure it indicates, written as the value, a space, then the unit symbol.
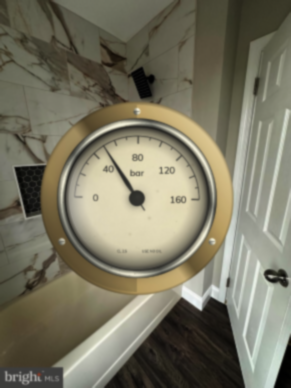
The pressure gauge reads 50 bar
